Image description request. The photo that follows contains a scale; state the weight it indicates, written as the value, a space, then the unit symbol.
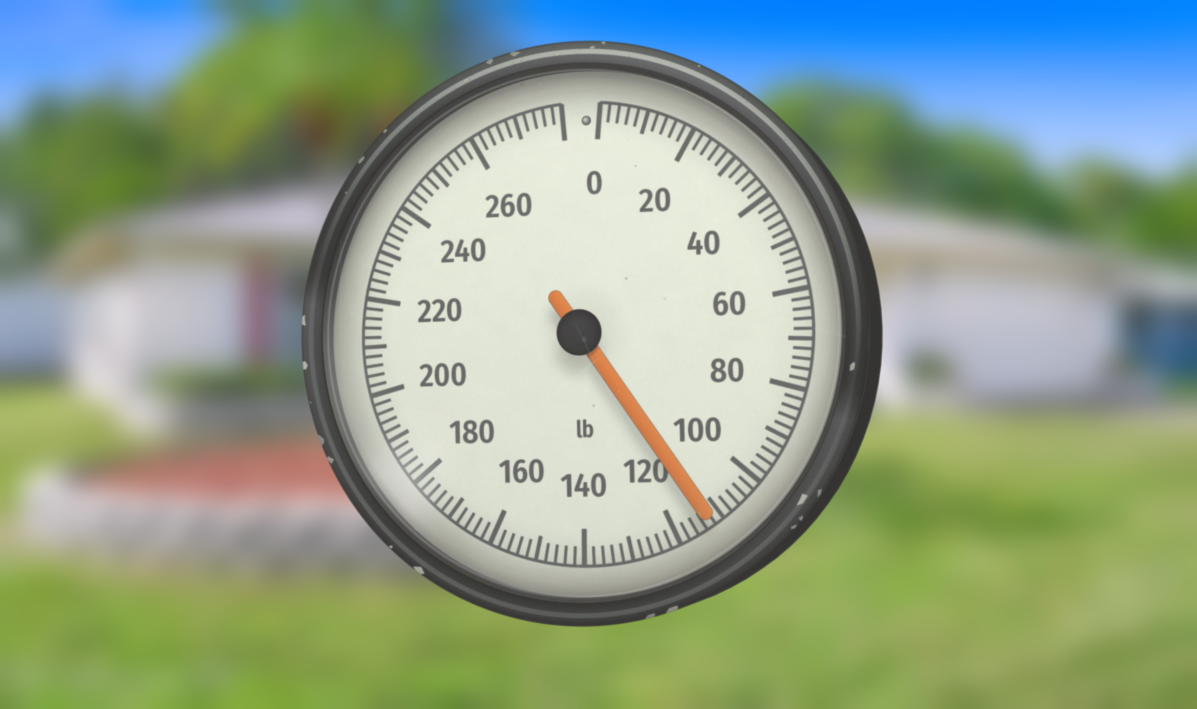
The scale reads 112 lb
